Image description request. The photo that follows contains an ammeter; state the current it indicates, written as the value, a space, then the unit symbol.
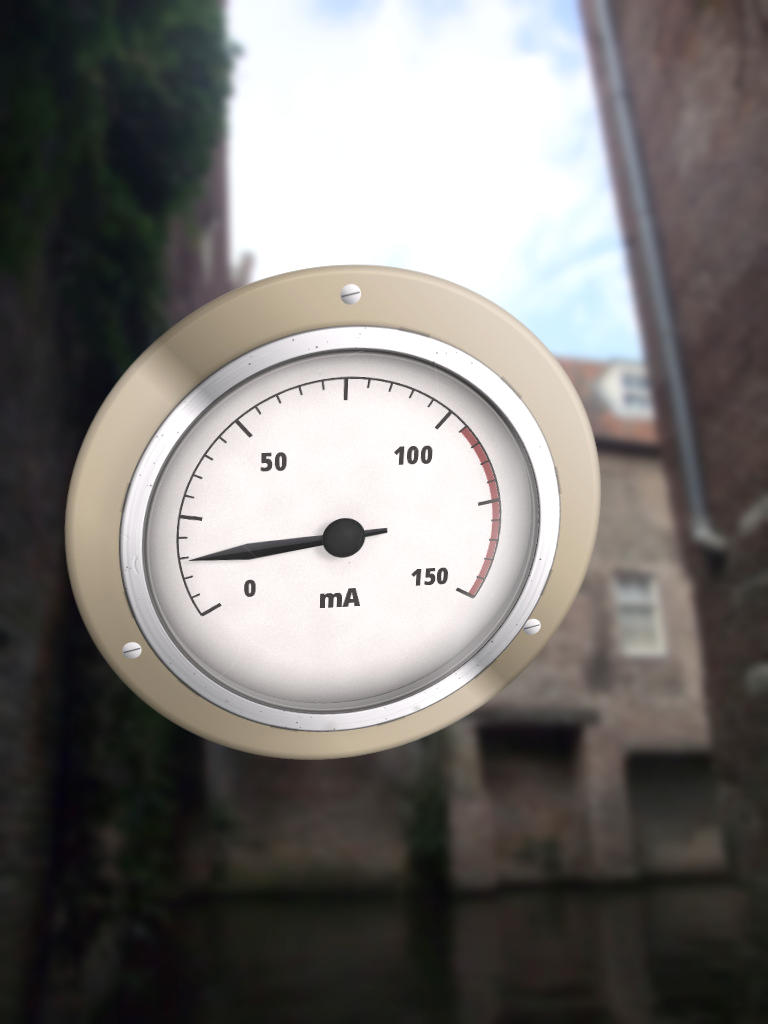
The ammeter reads 15 mA
